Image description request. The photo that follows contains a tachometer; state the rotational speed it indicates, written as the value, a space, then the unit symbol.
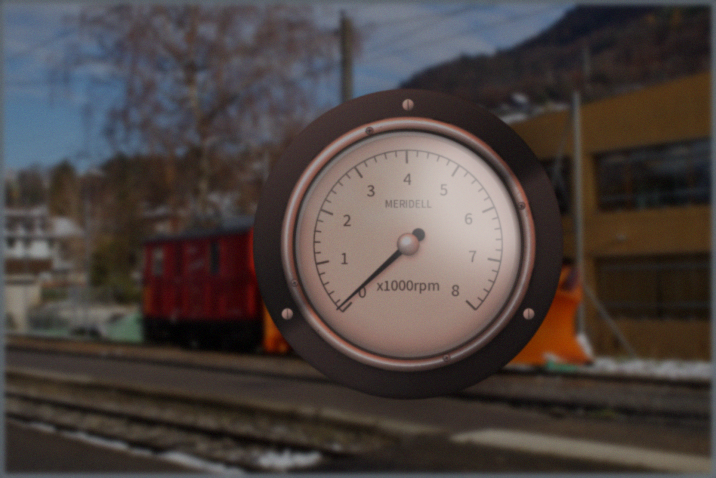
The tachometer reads 100 rpm
